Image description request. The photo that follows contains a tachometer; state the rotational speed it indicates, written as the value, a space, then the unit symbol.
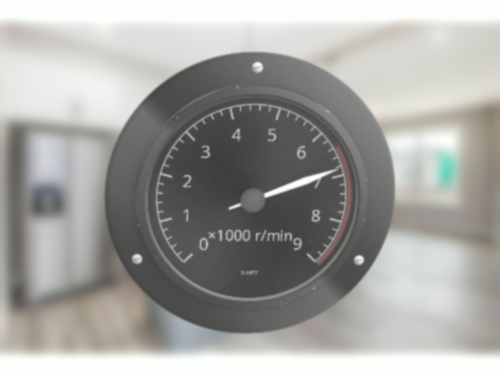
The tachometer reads 6800 rpm
